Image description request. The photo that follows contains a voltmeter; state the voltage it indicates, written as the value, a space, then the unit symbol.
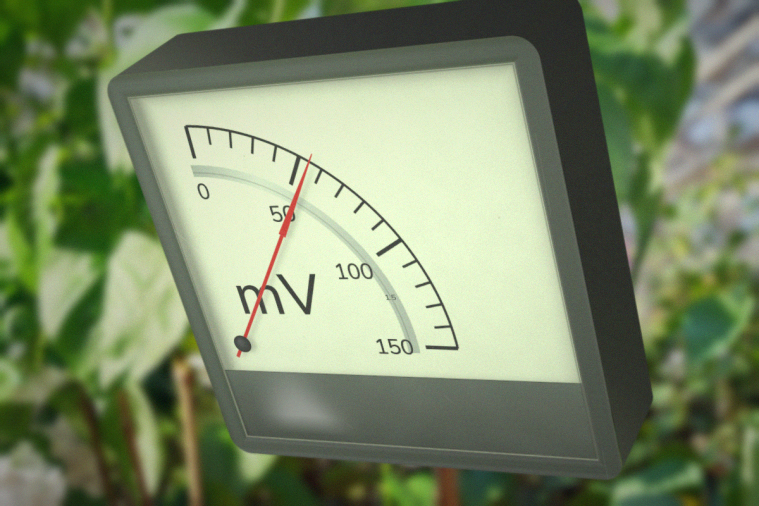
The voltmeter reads 55 mV
